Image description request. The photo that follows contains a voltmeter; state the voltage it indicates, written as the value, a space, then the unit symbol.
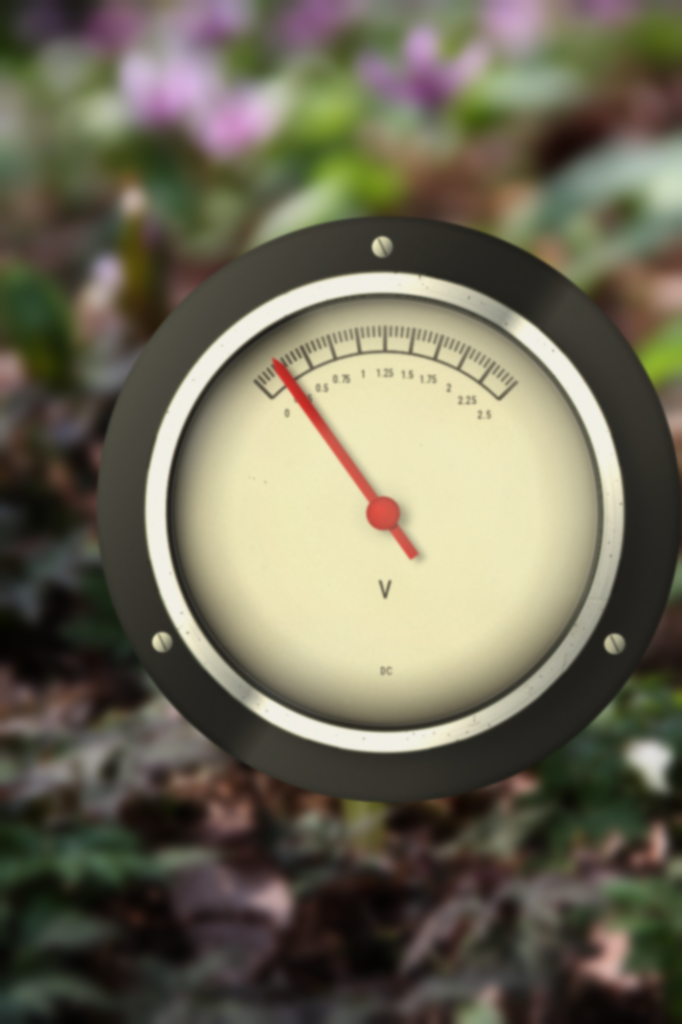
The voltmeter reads 0.25 V
